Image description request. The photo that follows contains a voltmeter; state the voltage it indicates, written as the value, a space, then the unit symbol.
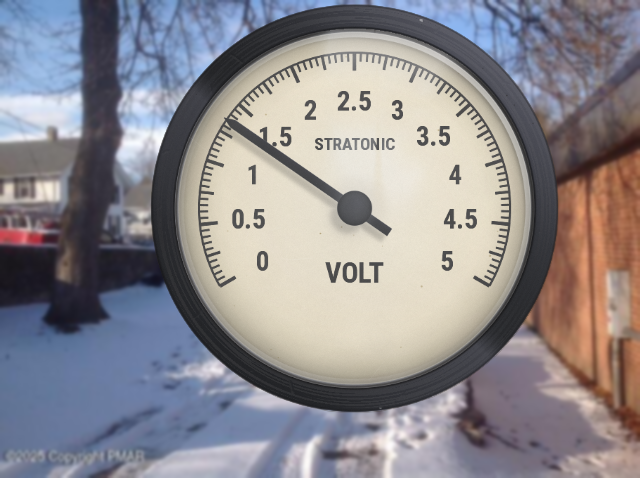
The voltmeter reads 1.35 V
